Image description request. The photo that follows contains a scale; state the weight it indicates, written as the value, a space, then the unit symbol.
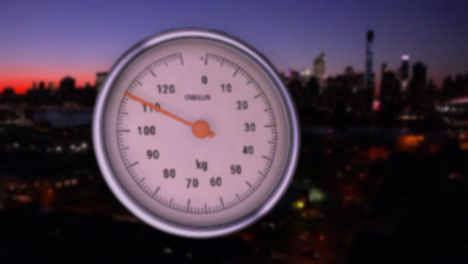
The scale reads 110 kg
